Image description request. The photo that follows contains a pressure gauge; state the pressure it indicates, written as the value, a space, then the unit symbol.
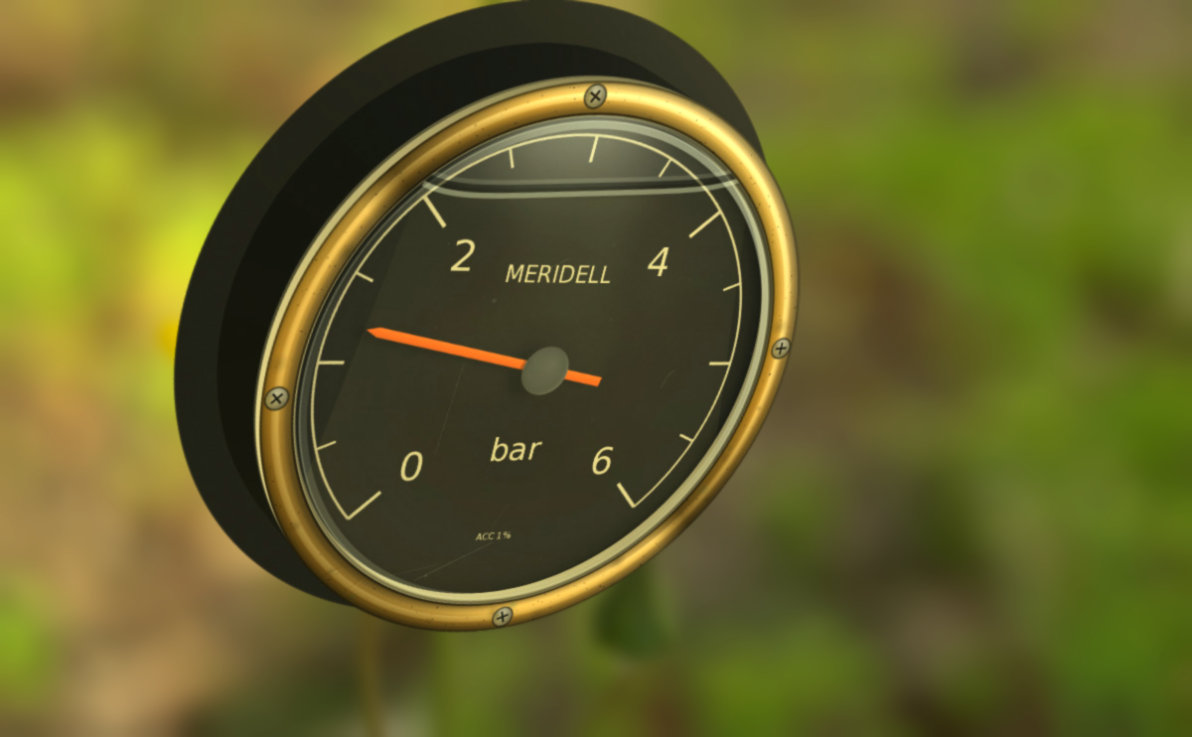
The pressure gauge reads 1.25 bar
